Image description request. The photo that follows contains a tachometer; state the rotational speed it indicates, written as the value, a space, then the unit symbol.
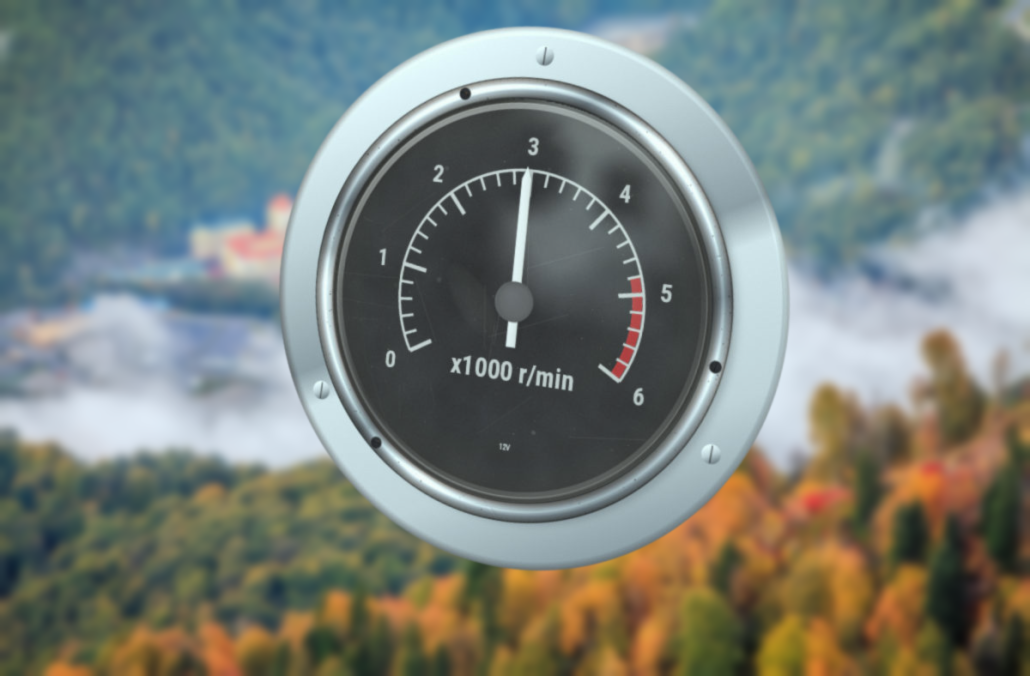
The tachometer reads 3000 rpm
